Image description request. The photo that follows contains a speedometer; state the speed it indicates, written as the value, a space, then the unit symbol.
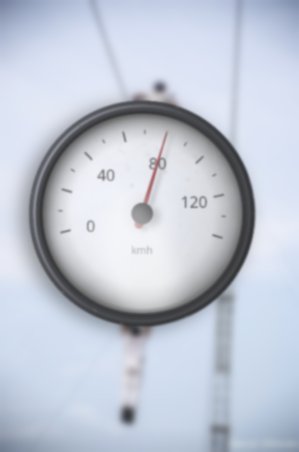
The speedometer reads 80 km/h
